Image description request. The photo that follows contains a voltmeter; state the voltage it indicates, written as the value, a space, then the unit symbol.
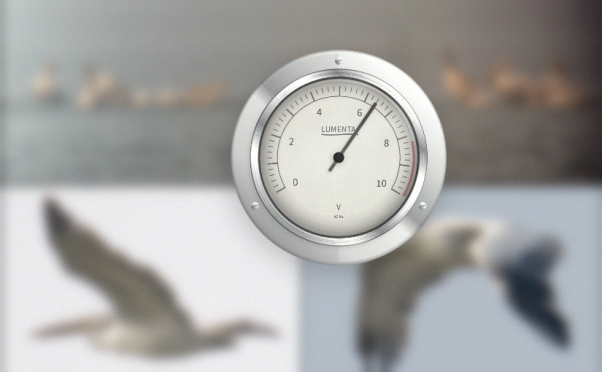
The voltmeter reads 6.4 V
